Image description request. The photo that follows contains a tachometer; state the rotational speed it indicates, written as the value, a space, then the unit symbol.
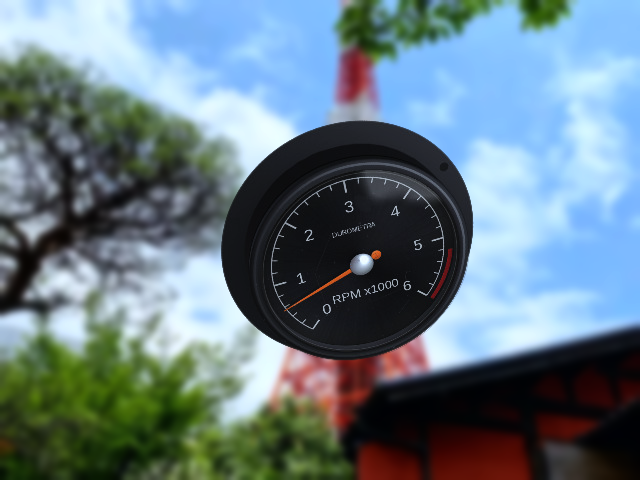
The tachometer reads 600 rpm
